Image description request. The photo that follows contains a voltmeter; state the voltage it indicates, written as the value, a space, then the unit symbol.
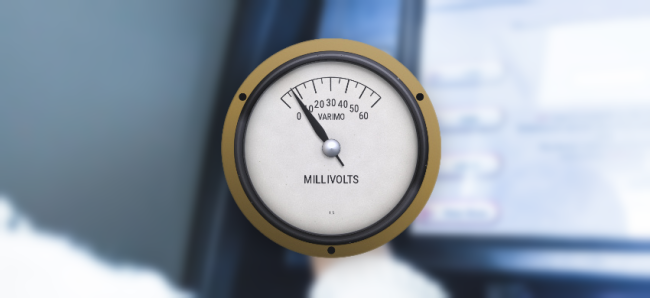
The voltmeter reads 7.5 mV
